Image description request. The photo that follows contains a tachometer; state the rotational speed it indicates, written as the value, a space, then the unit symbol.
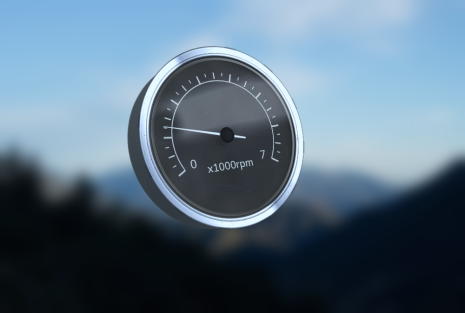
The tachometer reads 1250 rpm
